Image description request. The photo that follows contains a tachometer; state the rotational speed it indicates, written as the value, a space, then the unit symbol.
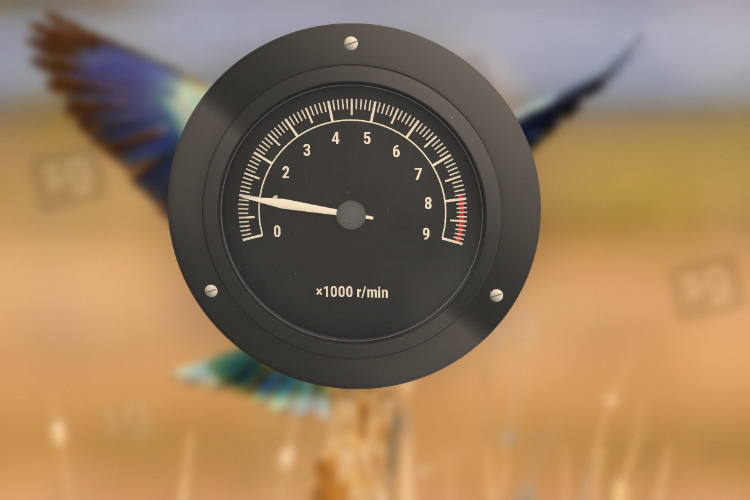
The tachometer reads 1000 rpm
